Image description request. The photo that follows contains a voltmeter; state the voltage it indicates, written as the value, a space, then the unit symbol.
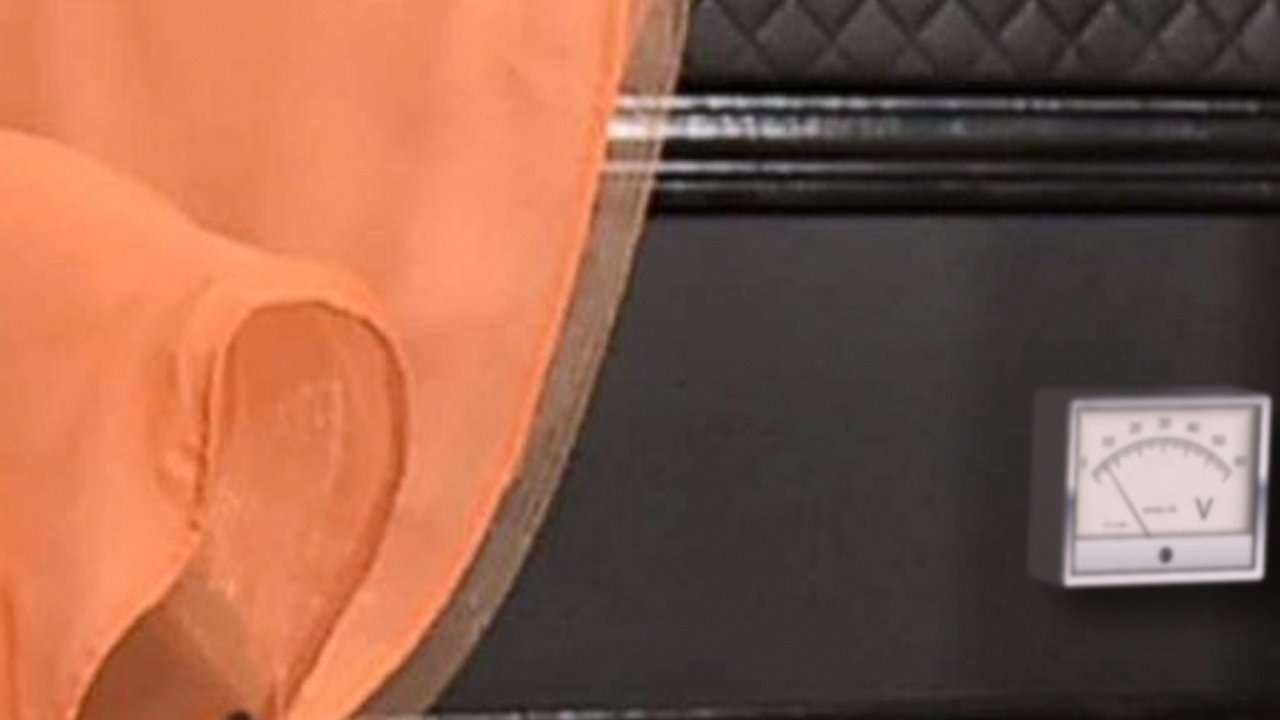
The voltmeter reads 5 V
